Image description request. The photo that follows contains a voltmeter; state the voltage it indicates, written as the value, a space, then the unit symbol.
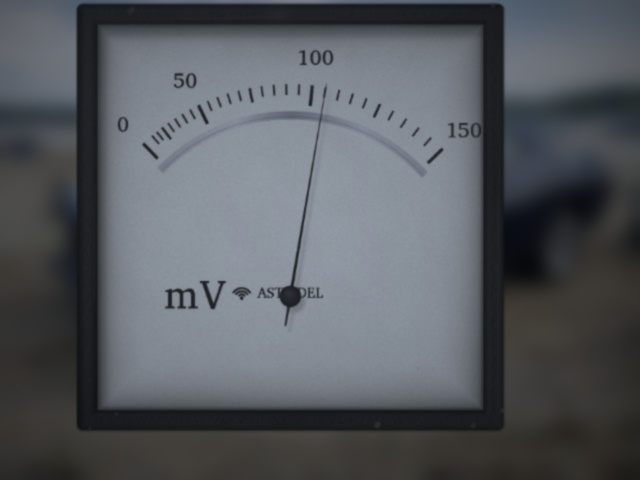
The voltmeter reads 105 mV
